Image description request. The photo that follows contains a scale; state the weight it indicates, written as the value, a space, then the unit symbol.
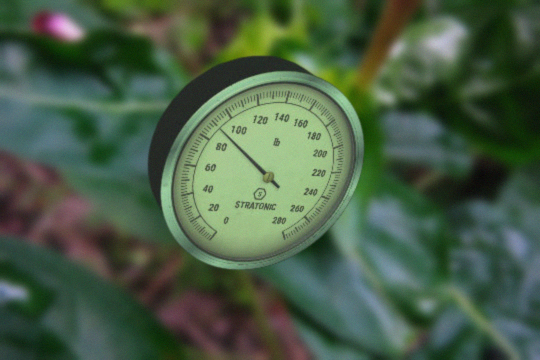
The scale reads 90 lb
